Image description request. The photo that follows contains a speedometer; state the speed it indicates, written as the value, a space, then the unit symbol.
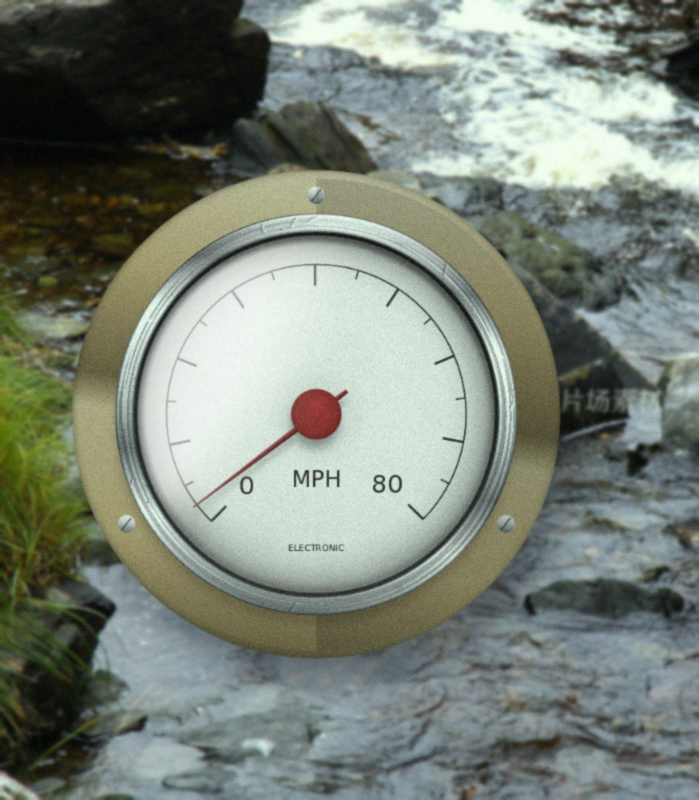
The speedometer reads 2.5 mph
